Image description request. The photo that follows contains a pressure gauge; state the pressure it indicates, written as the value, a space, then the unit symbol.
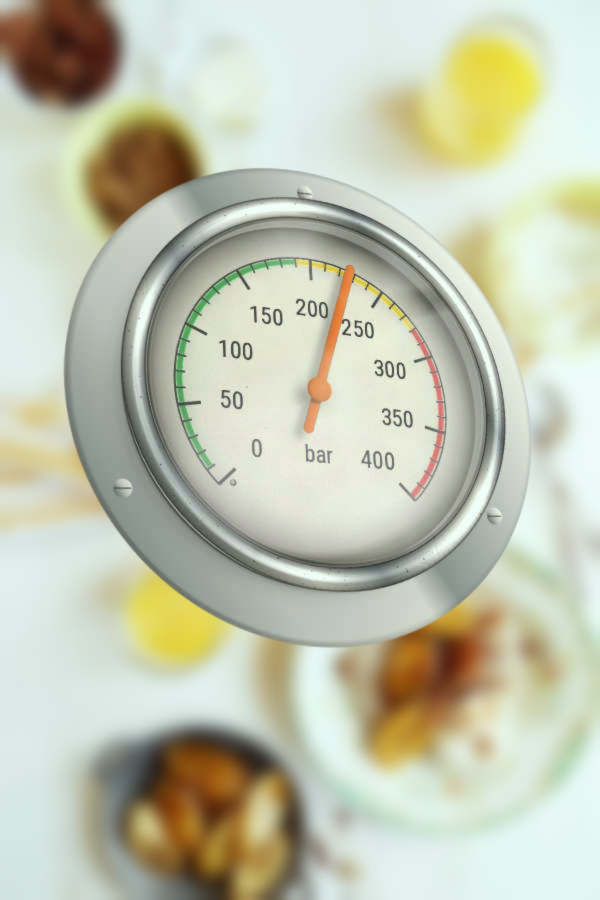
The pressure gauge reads 225 bar
